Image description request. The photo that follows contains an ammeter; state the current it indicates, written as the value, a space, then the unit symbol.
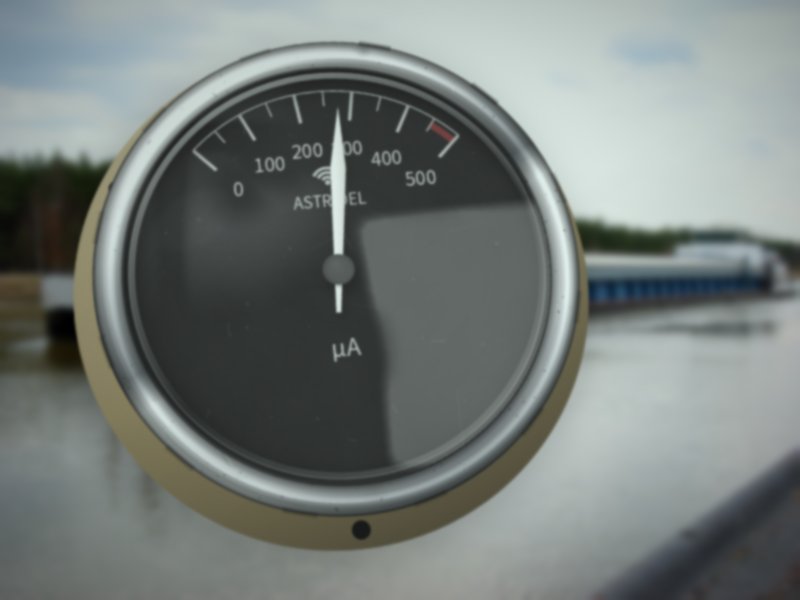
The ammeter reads 275 µA
